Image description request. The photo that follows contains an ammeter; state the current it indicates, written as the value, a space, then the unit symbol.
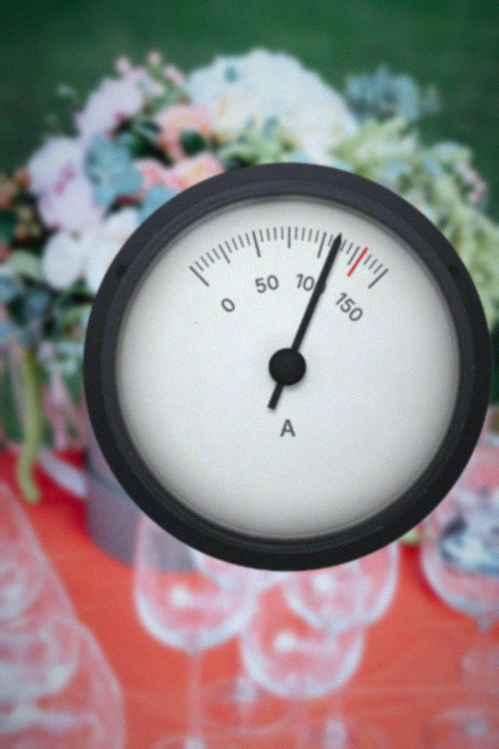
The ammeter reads 110 A
